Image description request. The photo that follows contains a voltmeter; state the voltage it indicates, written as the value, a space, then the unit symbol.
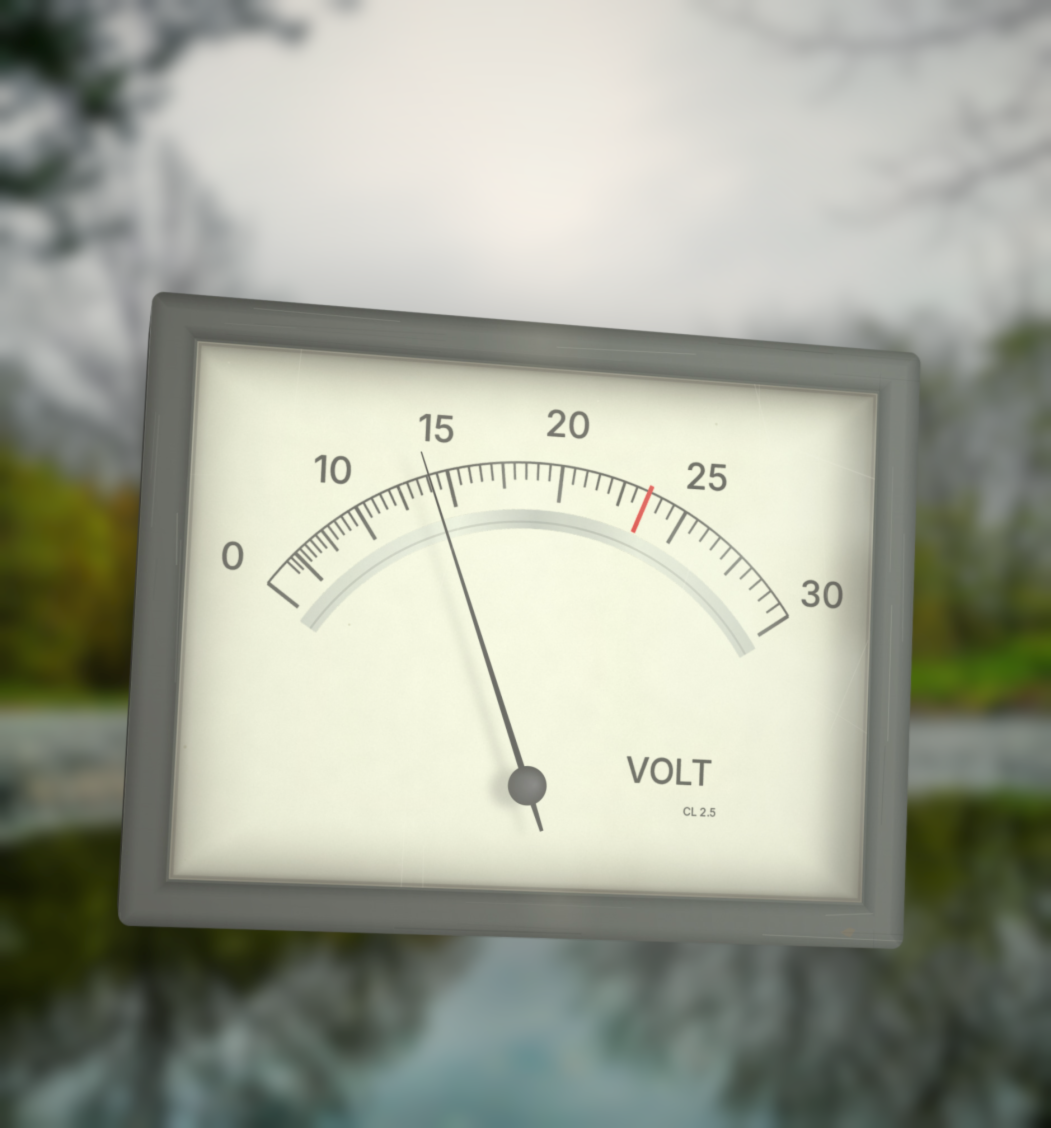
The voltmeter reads 14 V
